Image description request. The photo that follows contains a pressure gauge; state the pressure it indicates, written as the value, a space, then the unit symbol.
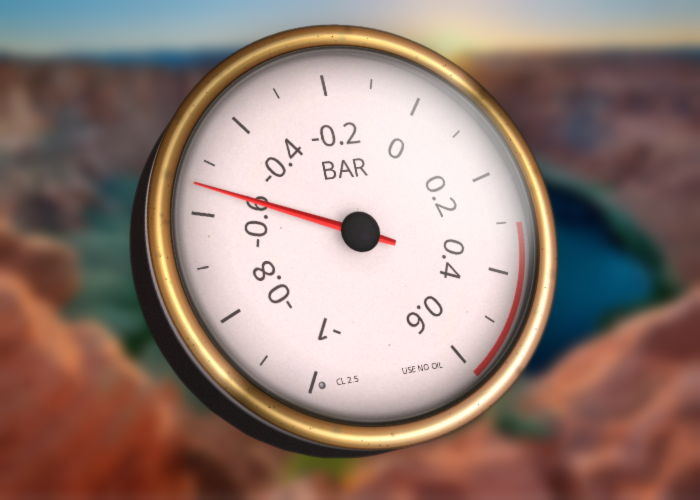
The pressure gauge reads -0.55 bar
